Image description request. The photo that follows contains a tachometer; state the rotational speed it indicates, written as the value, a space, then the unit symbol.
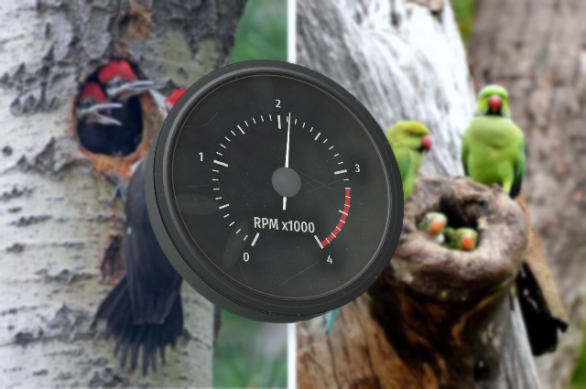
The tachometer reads 2100 rpm
